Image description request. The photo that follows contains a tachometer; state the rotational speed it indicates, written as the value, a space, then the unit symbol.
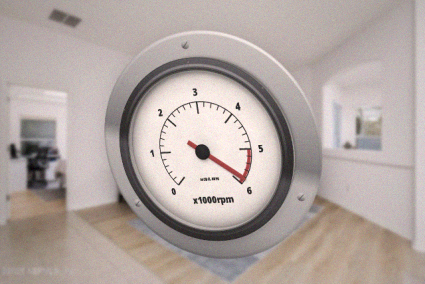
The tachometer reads 5800 rpm
